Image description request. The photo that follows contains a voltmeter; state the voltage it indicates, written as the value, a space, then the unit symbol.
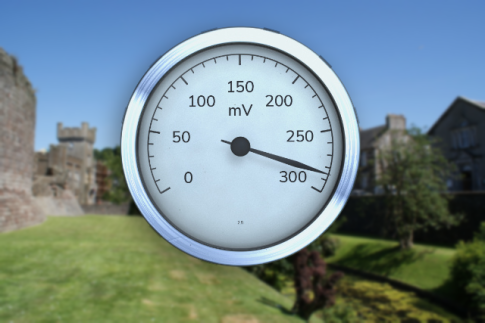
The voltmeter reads 285 mV
